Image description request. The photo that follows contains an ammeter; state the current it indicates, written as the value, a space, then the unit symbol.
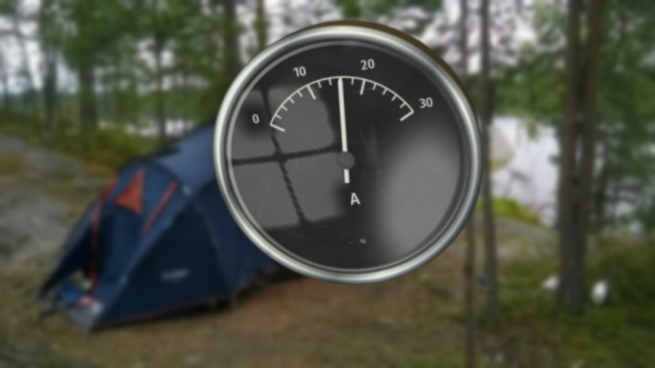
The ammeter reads 16 A
